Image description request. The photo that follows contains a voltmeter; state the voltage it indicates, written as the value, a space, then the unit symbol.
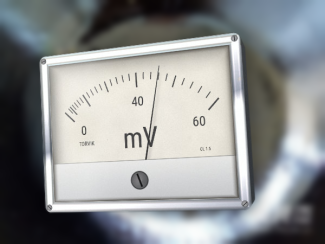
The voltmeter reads 46 mV
